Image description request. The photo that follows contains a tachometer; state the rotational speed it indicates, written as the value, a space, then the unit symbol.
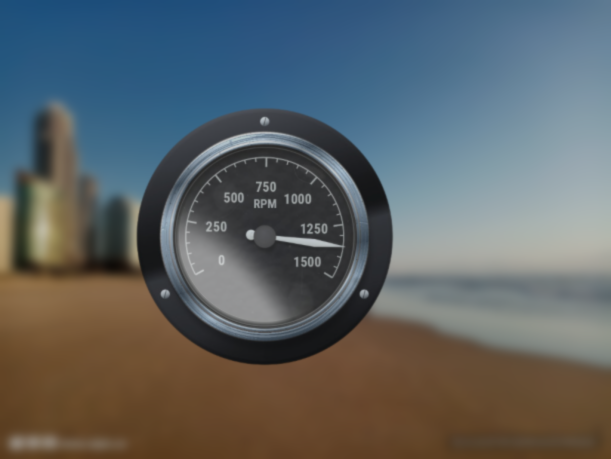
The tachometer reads 1350 rpm
